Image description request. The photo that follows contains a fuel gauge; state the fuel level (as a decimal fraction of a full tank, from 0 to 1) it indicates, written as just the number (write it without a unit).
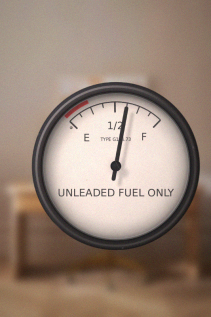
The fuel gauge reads 0.625
